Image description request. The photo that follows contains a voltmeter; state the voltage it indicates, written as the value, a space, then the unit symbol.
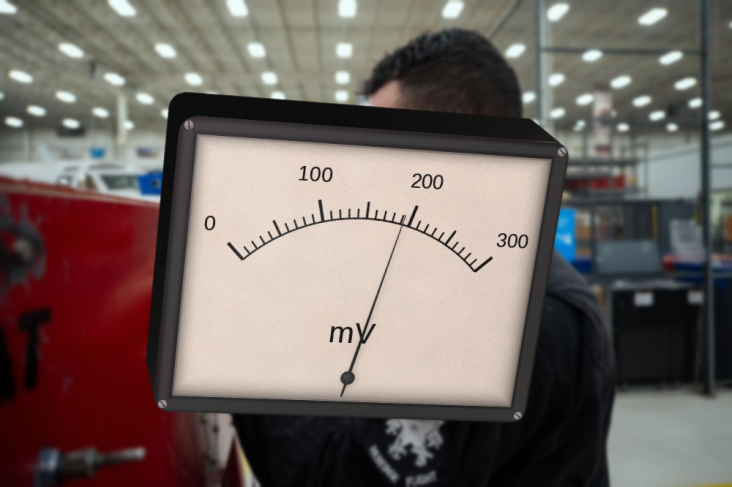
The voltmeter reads 190 mV
